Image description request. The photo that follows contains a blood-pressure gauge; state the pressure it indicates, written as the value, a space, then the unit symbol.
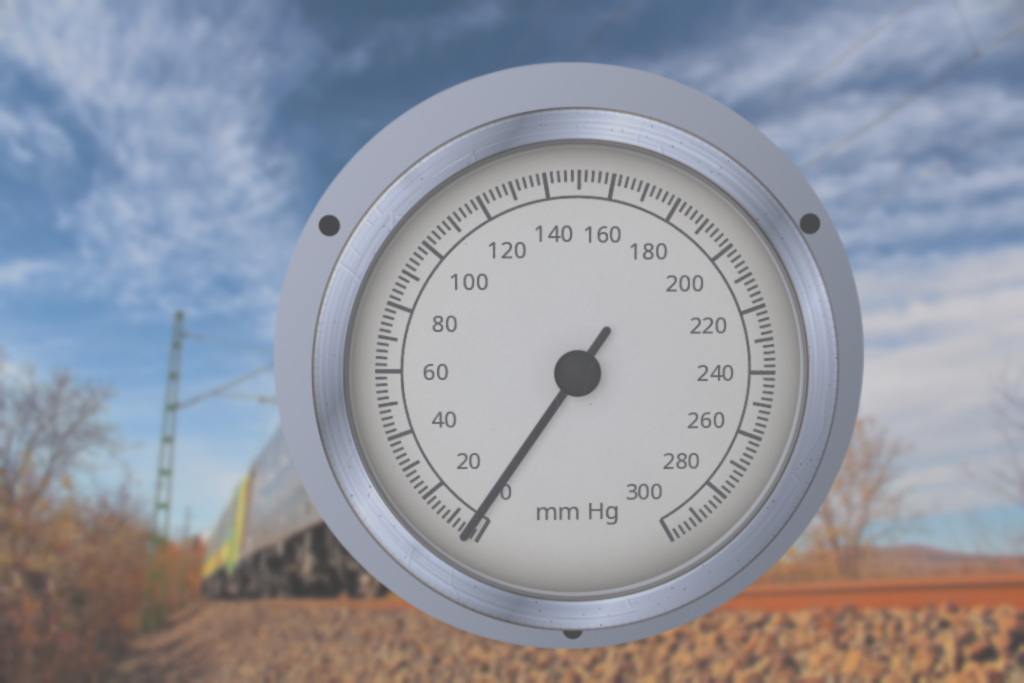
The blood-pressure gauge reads 4 mmHg
